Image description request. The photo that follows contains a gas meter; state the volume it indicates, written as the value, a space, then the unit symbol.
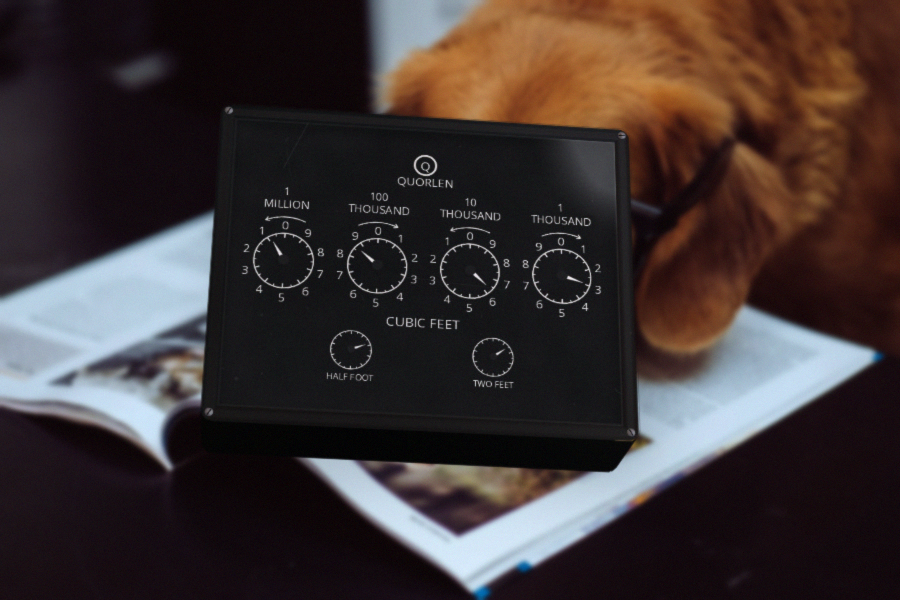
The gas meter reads 86300 ft³
